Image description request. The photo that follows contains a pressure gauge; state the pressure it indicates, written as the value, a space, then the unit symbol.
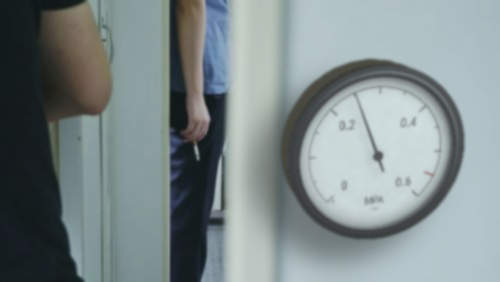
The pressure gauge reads 0.25 MPa
